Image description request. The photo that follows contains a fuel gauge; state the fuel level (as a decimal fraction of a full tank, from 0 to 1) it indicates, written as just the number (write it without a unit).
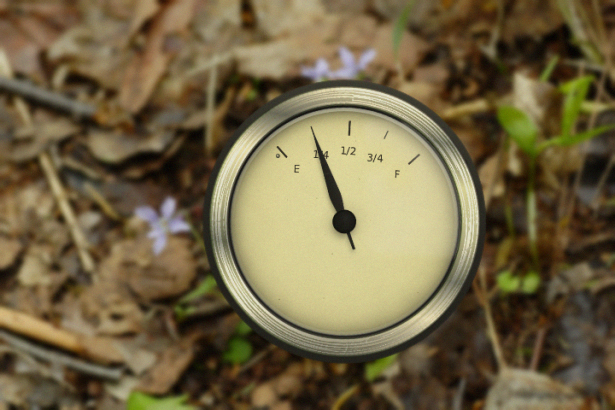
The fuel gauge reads 0.25
